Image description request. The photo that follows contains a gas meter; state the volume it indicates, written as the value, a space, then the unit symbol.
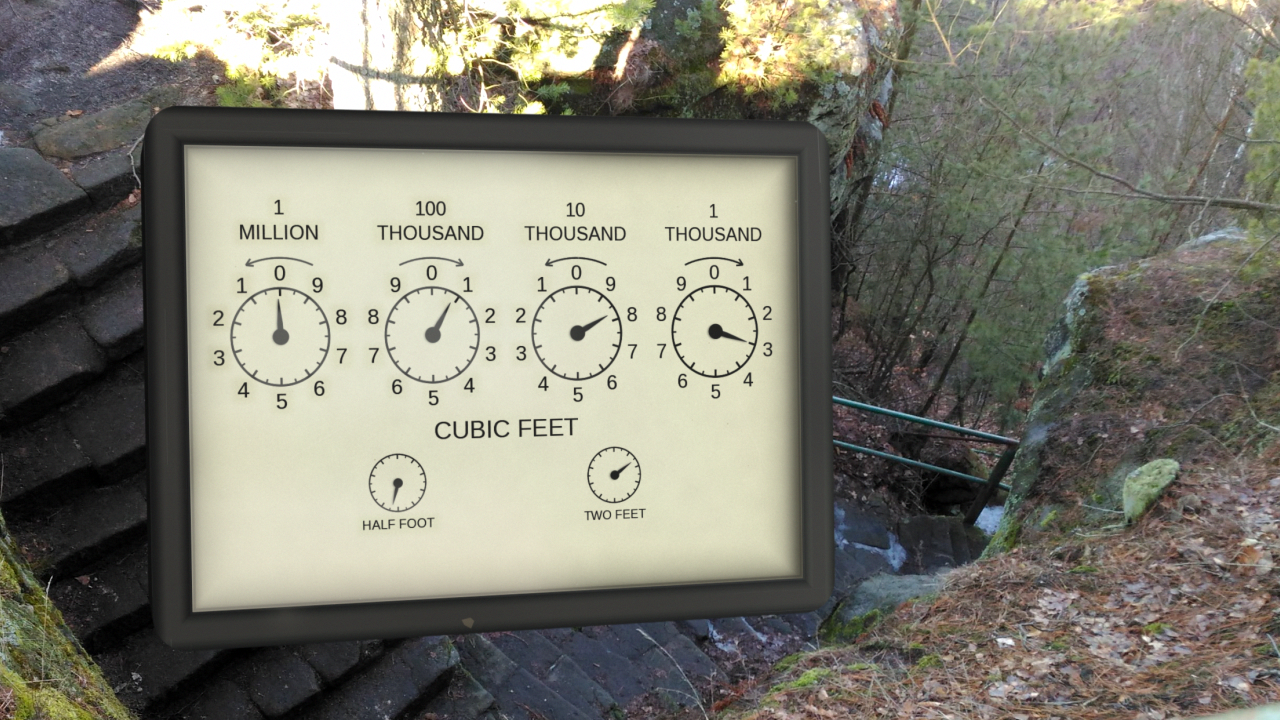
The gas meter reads 8300 ft³
